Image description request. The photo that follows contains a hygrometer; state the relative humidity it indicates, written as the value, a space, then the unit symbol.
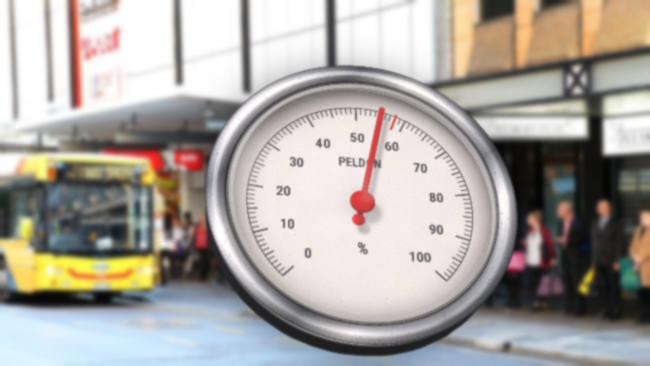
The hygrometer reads 55 %
